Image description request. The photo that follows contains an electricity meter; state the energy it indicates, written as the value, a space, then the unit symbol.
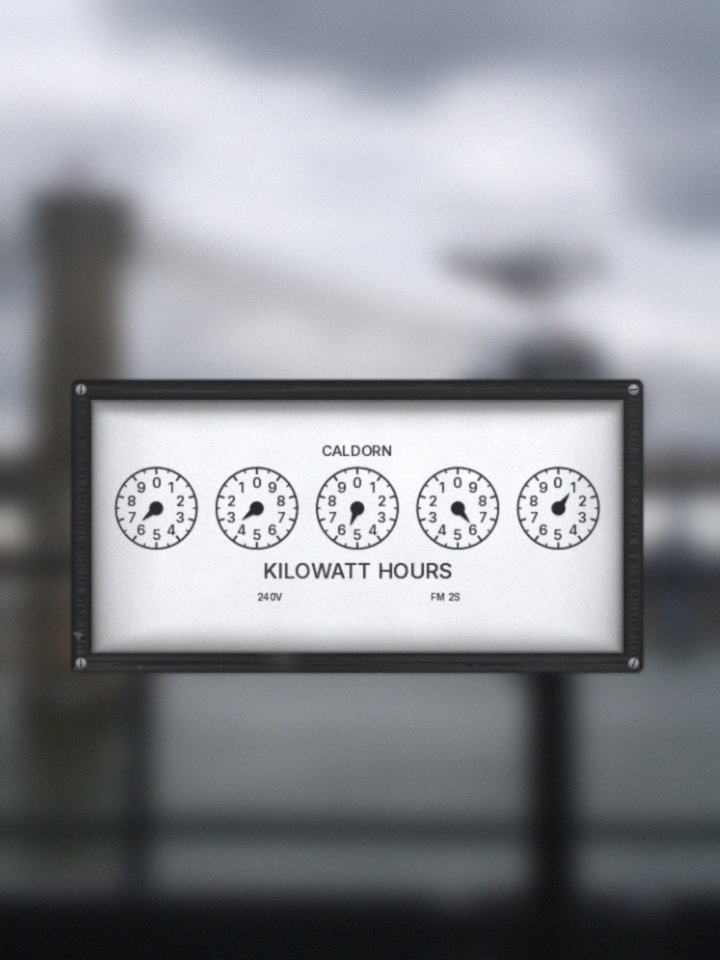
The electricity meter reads 63561 kWh
